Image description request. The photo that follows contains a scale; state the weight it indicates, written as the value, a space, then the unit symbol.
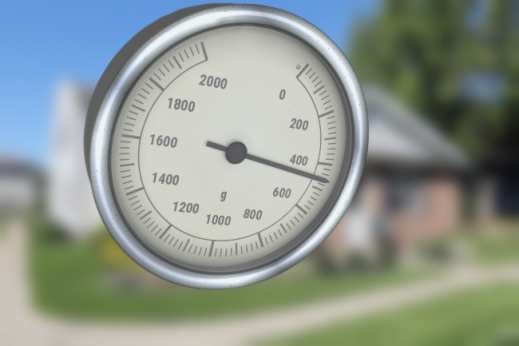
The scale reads 460 g
